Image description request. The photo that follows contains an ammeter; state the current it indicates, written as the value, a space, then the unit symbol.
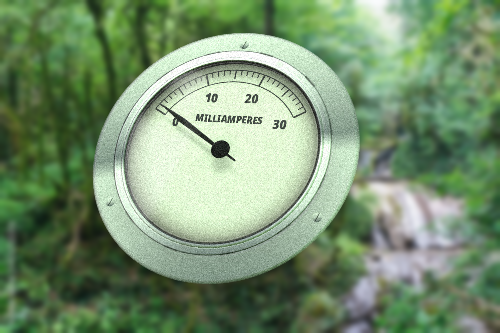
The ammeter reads 1 mA
